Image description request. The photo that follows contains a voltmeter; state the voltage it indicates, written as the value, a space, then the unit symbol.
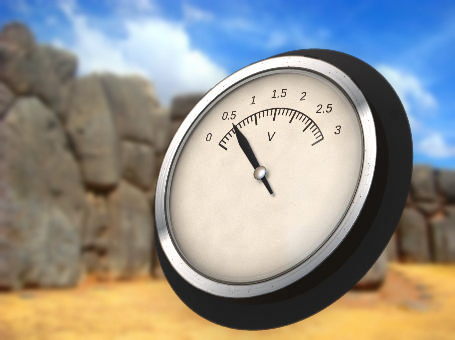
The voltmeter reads 0.5 V
